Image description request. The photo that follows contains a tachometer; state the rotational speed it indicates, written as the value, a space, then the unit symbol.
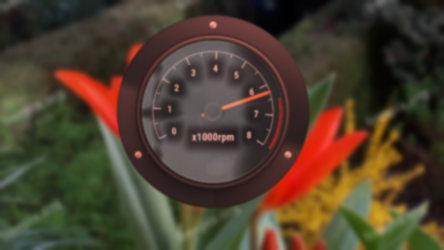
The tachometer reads 6250 rpm
